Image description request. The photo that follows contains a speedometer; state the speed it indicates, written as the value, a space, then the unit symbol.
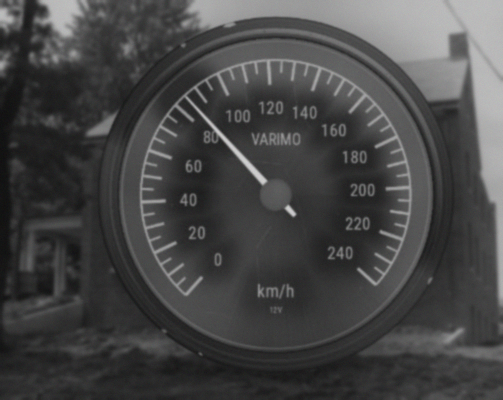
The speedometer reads 85 km/h
